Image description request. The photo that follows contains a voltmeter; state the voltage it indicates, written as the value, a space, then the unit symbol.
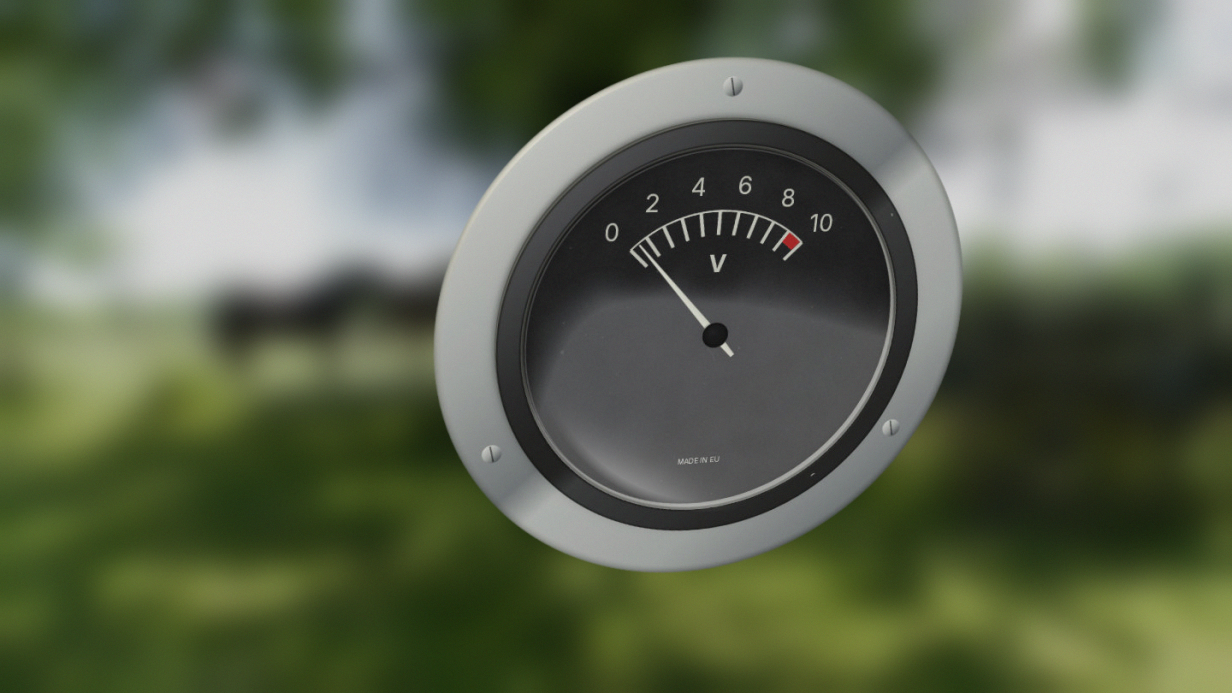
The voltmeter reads 0.5 V
